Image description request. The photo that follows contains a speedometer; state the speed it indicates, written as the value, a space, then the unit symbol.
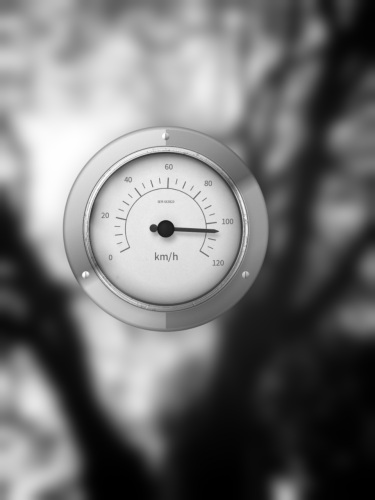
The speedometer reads 105 km/h
